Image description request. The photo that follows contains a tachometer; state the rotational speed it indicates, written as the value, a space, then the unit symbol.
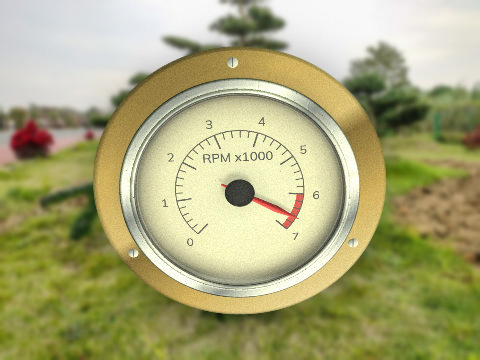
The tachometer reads 6600 rpm
